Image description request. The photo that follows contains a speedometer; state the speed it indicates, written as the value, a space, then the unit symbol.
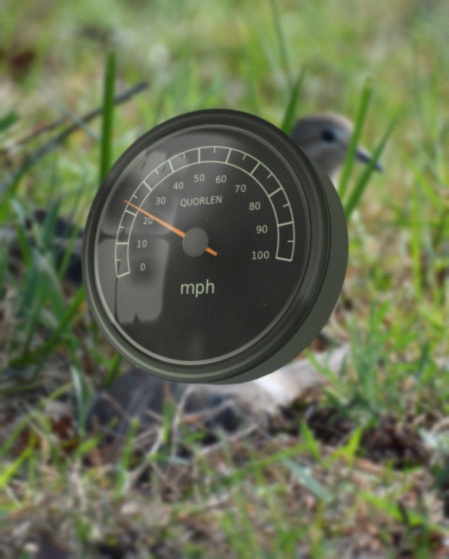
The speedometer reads 22.5 mph
